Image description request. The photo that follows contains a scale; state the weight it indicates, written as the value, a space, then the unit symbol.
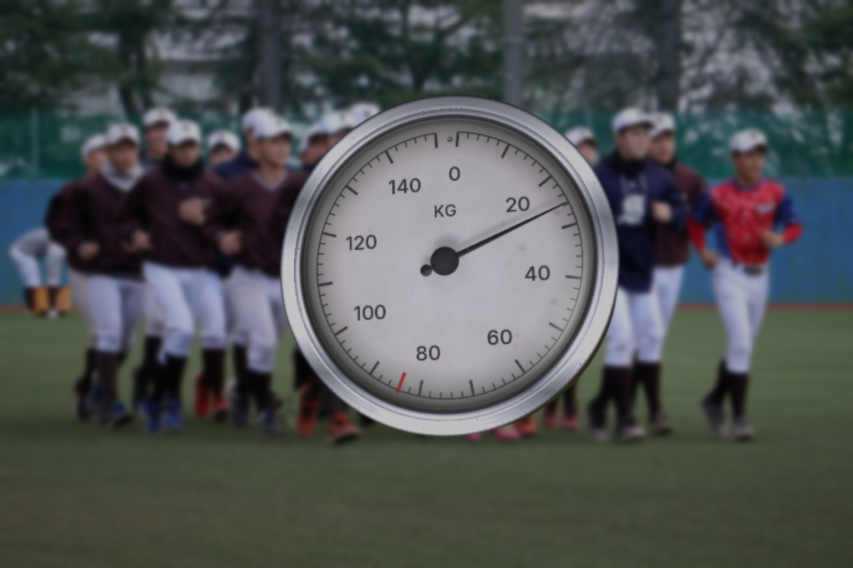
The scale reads 26 kg
